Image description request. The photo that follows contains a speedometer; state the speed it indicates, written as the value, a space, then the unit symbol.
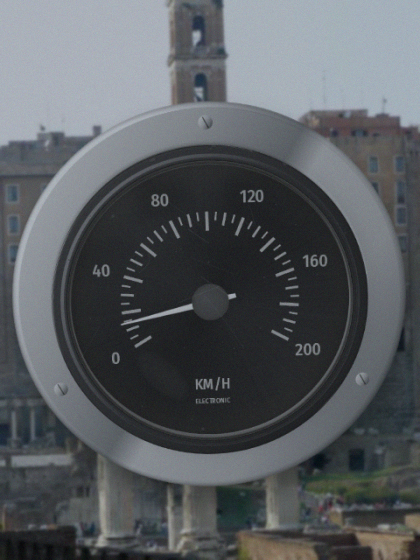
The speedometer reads 15 km/h
